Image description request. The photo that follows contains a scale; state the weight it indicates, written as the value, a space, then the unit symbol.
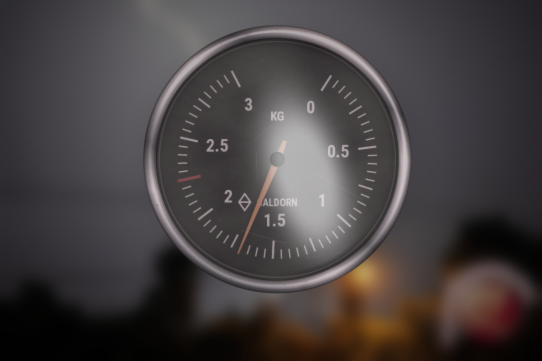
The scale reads 1.7 kg
